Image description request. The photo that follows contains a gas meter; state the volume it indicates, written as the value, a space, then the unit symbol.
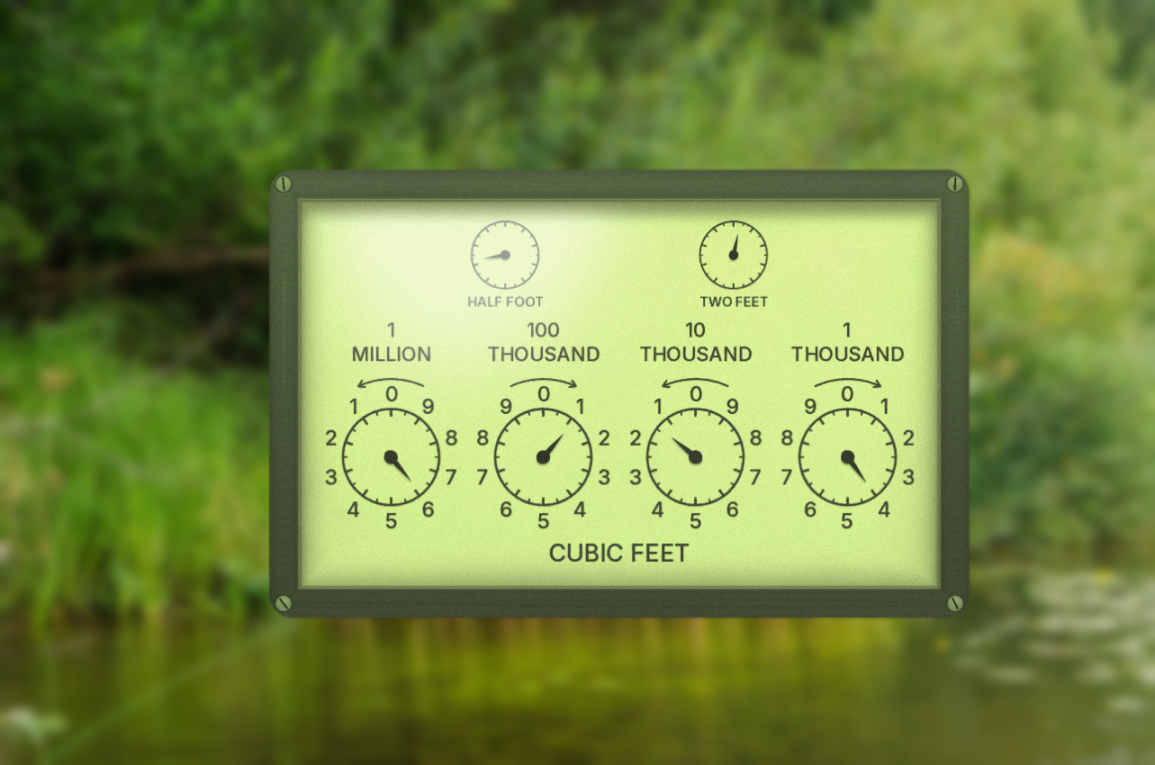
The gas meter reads 611400 ft³
